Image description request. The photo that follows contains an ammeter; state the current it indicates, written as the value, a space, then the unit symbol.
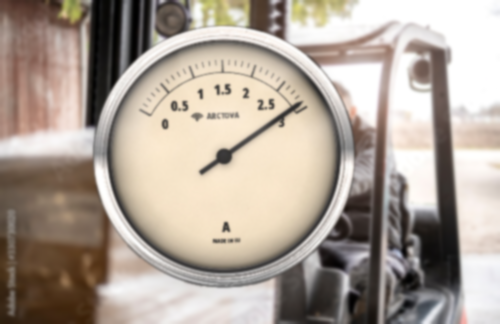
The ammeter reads 2.9 A
